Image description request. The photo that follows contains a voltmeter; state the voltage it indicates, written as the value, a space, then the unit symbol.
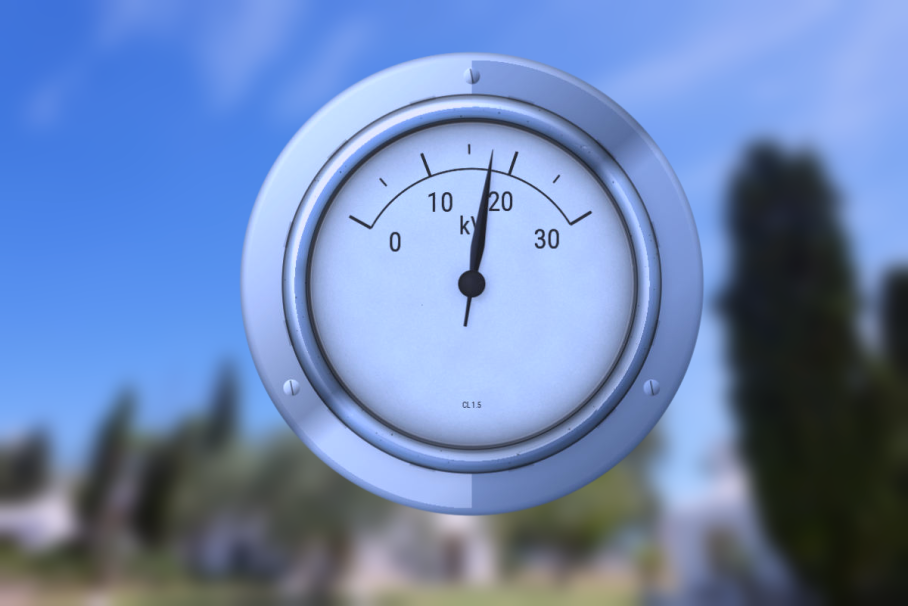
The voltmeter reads 17.5 kV
